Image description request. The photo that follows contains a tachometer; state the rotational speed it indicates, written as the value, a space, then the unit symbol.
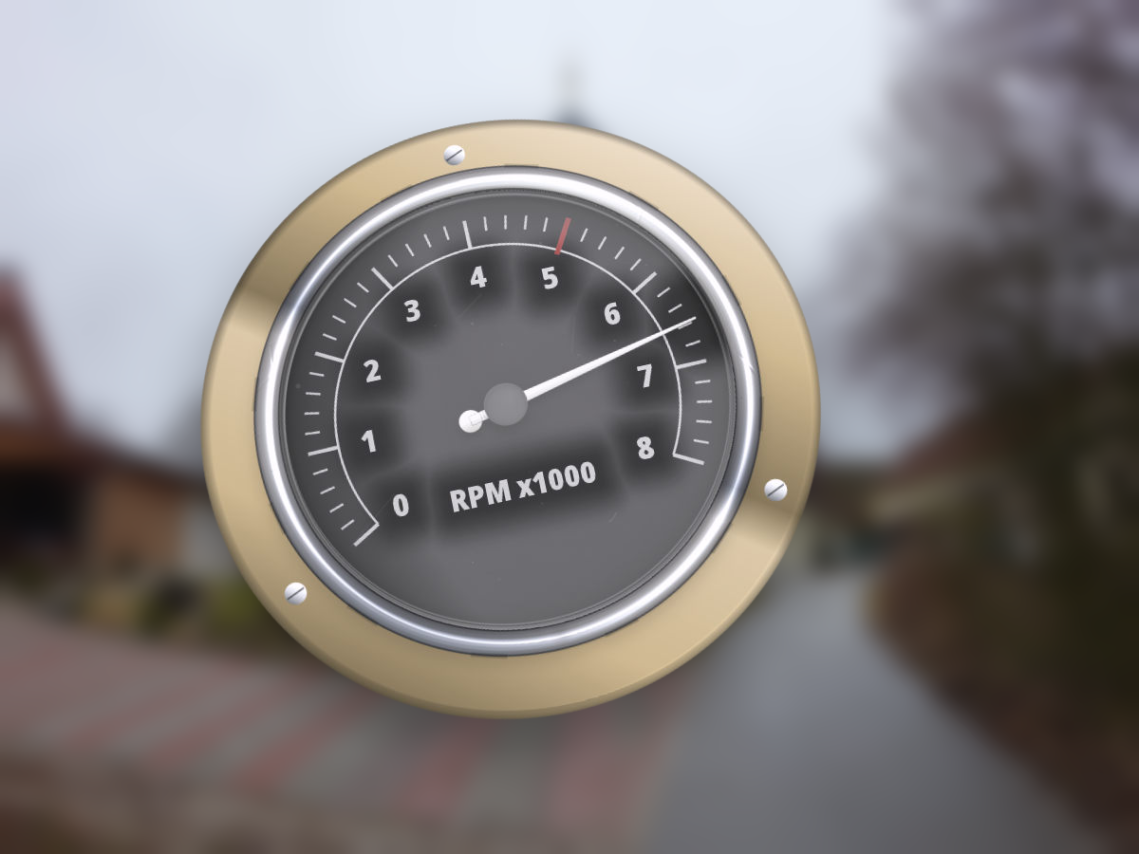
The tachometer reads 6600 rpm
